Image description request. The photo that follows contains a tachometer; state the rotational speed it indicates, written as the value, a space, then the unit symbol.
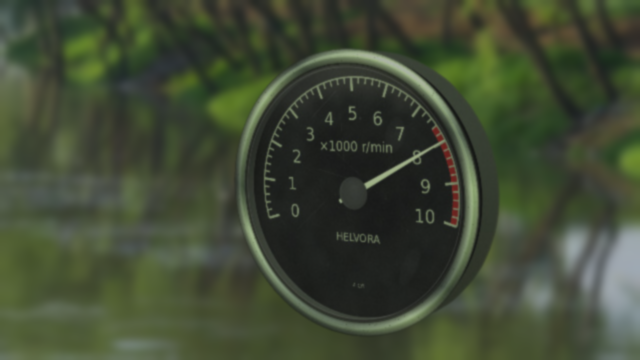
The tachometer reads 8000 rpm
